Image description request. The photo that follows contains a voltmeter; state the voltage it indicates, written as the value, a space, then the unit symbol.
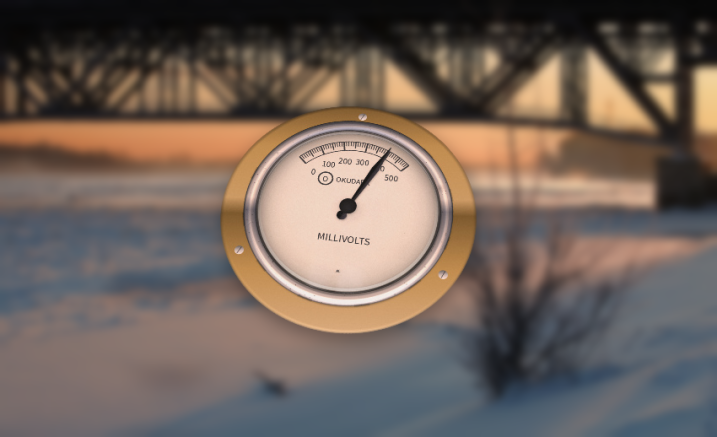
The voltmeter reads 400 mV
